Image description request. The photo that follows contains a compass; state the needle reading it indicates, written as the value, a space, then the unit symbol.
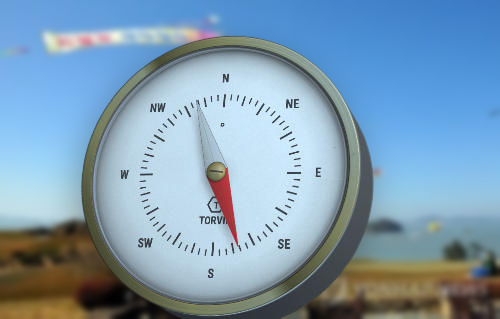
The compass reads 160 °
